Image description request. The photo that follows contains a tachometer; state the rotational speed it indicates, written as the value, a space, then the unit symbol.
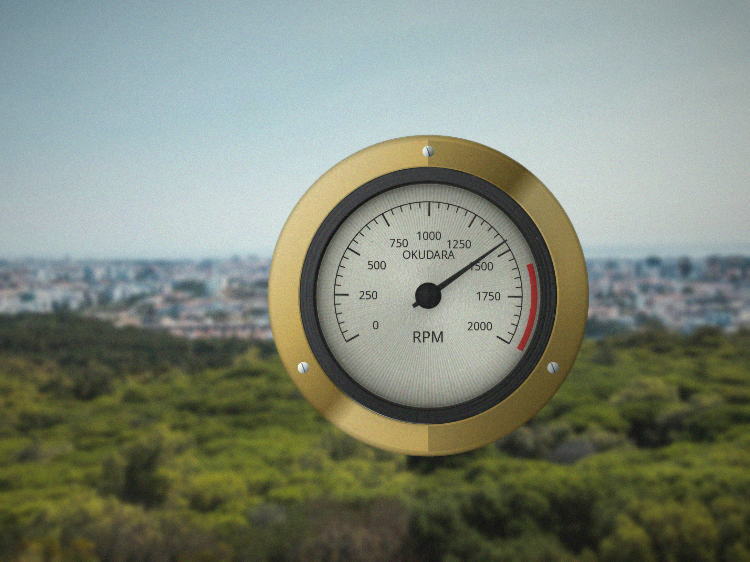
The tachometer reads 1450 rpm
